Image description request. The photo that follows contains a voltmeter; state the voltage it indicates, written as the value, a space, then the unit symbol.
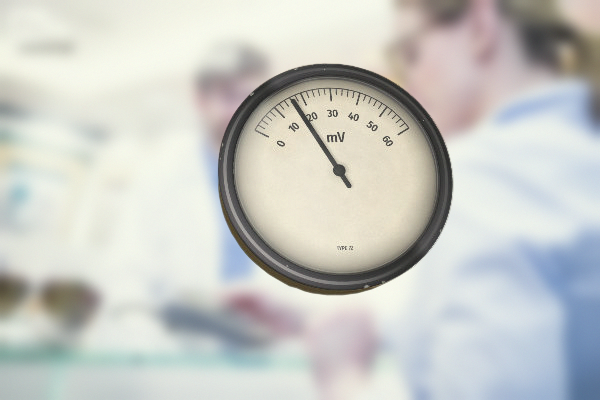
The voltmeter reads 16 mV
